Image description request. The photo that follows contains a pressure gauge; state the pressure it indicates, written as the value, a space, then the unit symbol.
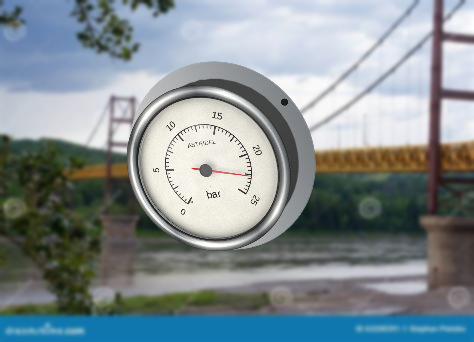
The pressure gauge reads 22.5 bar
